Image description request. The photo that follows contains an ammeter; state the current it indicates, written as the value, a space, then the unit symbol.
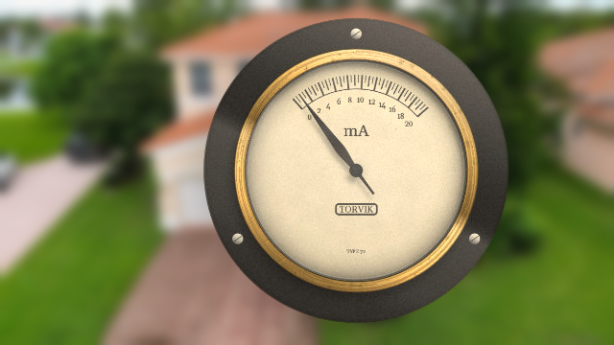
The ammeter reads 1 mA
